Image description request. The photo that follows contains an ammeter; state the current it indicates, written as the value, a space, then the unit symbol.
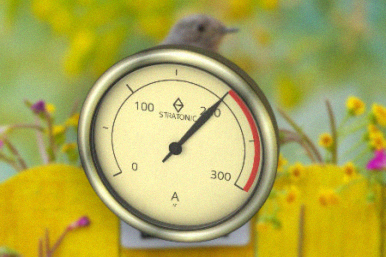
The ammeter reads 200 A
